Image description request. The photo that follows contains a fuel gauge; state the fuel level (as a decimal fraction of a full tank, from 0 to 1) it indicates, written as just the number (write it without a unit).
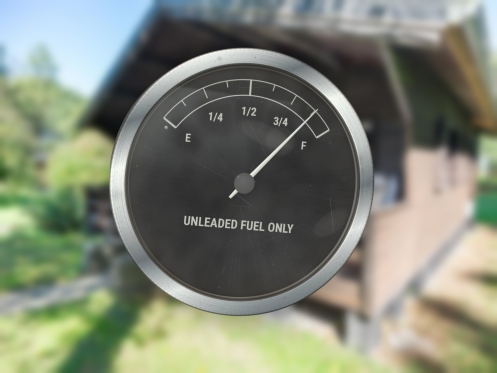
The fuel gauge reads 0.875
